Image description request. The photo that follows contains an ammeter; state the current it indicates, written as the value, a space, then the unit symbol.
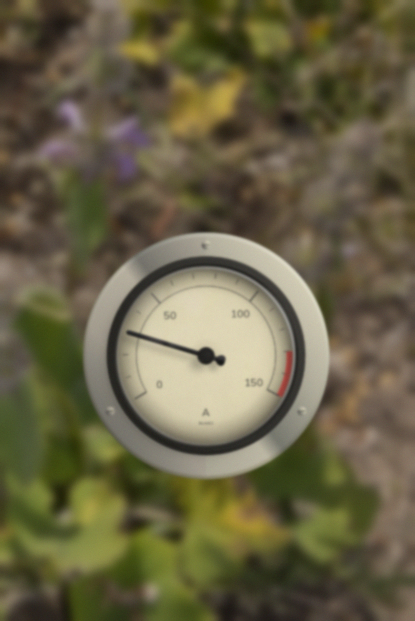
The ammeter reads 30 A
